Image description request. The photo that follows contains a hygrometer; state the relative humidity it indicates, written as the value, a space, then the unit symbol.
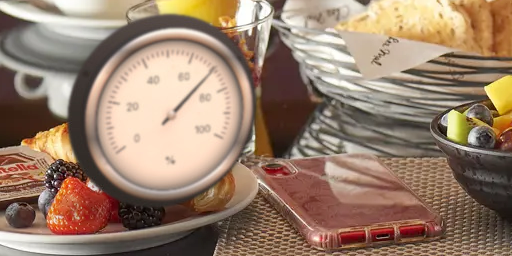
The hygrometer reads 70 %
